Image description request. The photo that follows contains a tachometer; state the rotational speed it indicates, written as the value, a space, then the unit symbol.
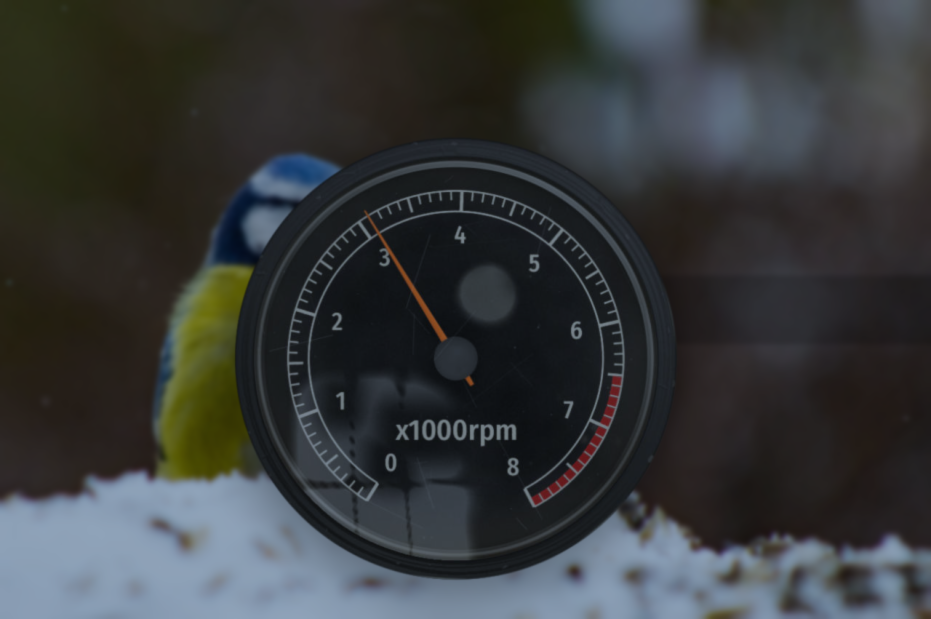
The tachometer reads 3100 rpm
